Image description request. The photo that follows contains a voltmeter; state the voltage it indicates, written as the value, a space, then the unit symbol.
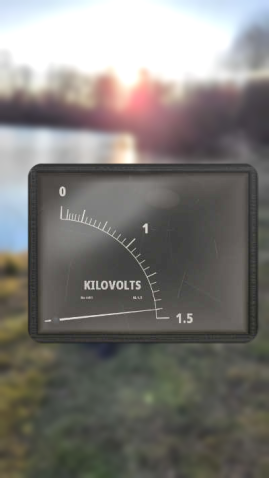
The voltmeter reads 1.45 kV
